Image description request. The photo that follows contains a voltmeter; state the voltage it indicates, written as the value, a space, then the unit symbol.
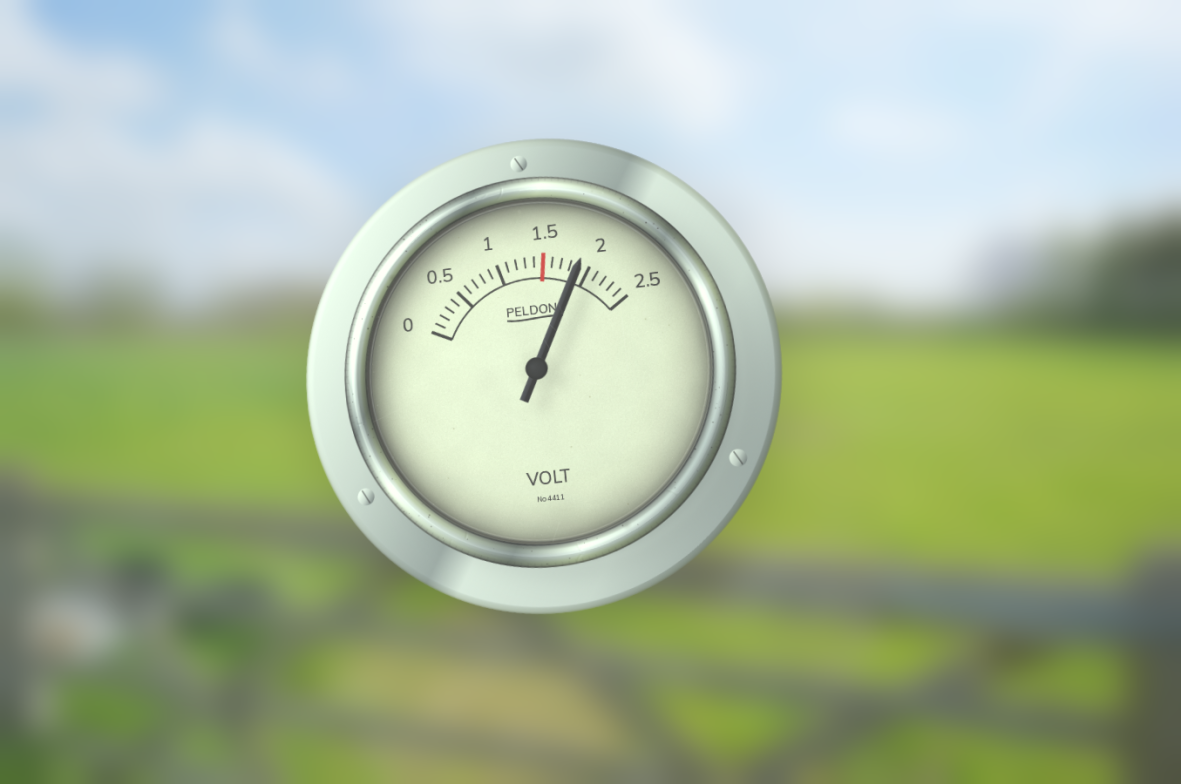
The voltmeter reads 1.9 V
